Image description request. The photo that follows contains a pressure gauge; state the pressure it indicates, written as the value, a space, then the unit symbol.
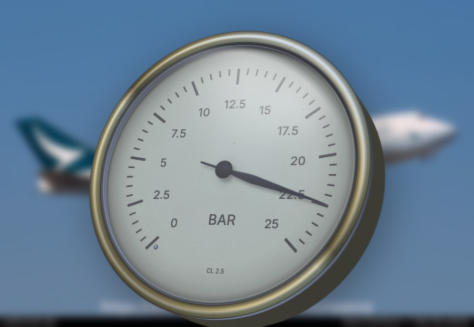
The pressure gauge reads 22.5 bar
